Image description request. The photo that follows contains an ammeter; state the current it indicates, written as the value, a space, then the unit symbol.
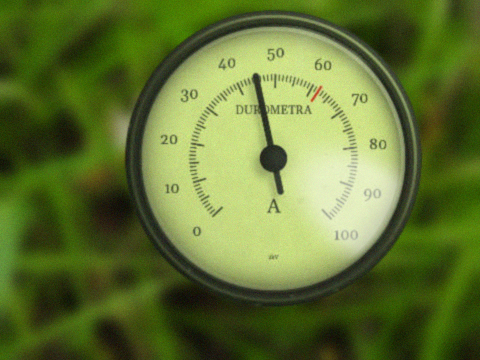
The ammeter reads 45 A
